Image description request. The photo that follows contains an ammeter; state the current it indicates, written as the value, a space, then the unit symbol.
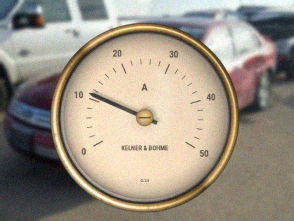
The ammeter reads 11 A
